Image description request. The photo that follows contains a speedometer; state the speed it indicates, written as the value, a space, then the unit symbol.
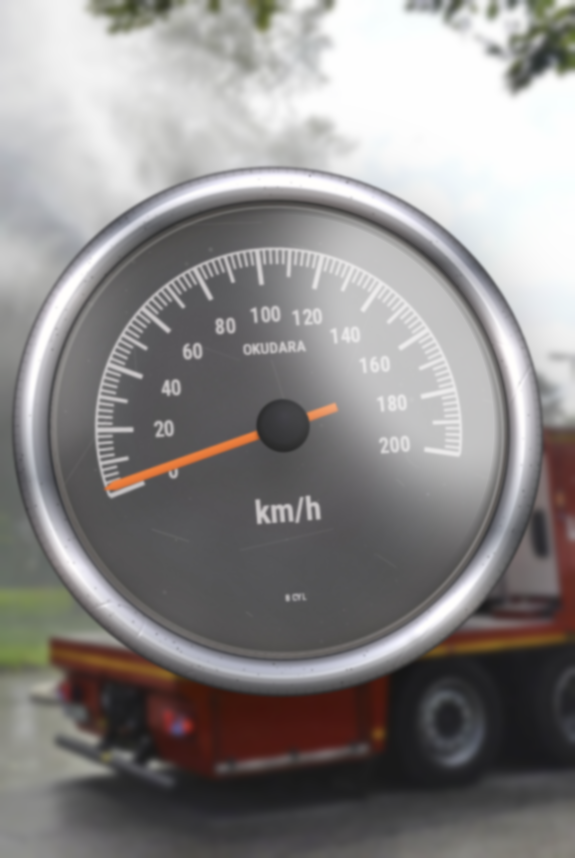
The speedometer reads 2 km/h
